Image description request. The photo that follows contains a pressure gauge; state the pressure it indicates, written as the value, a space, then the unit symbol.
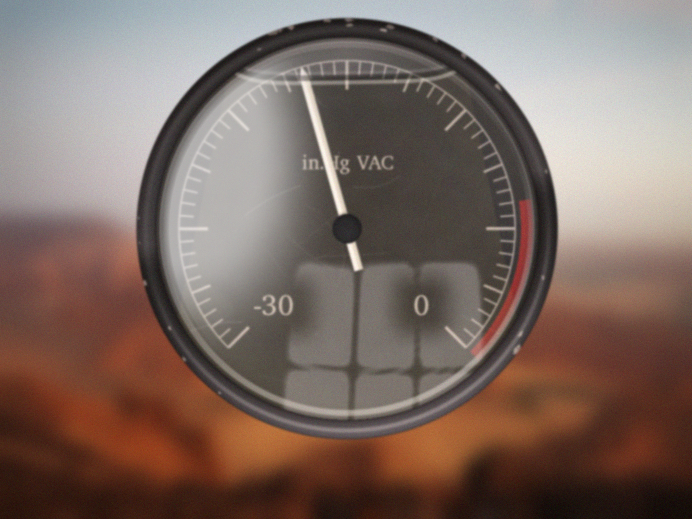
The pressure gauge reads -16.75 inHg
